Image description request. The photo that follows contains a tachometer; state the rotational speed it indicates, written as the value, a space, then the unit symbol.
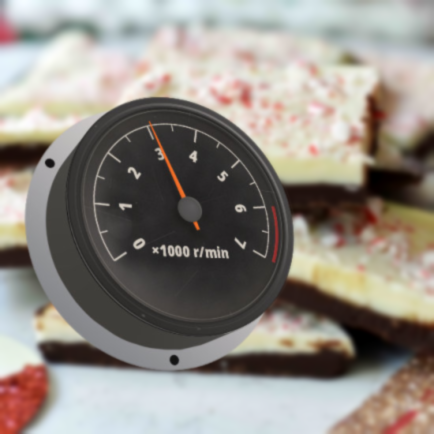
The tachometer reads 3000 rpm
